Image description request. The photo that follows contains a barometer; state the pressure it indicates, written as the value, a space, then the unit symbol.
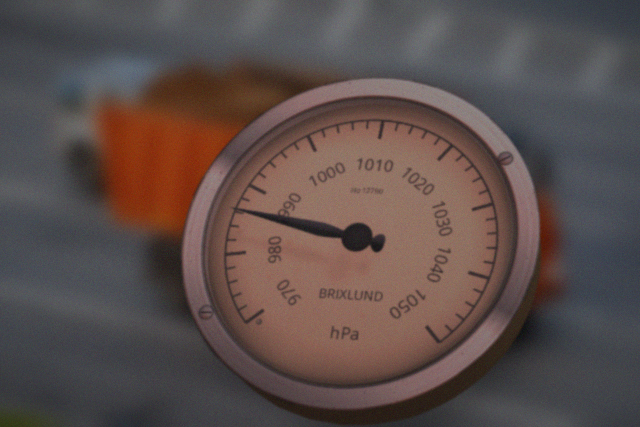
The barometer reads 986 hPa
